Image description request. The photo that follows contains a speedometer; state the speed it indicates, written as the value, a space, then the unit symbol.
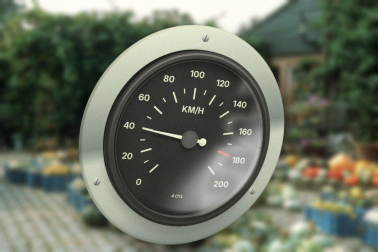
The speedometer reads 40 km/h
